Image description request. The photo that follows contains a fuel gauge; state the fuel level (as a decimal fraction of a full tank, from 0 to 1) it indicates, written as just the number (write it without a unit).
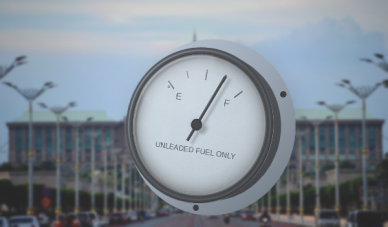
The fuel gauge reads 0.75
